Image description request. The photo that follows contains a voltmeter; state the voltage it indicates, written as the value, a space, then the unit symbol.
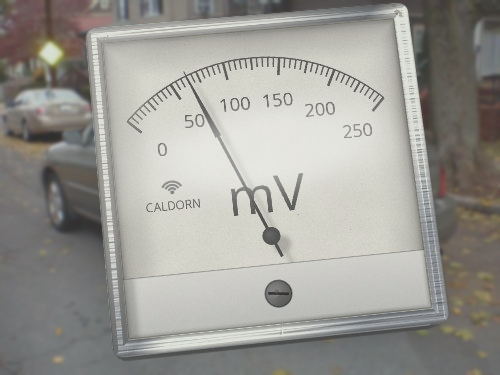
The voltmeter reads 65 mV
